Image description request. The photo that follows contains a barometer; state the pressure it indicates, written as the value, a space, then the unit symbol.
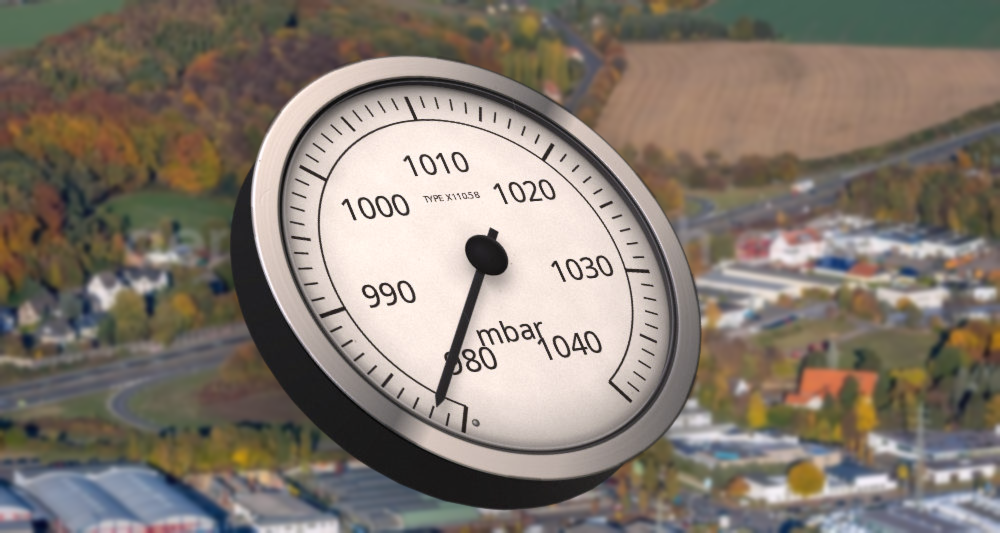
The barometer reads 982 mbar
